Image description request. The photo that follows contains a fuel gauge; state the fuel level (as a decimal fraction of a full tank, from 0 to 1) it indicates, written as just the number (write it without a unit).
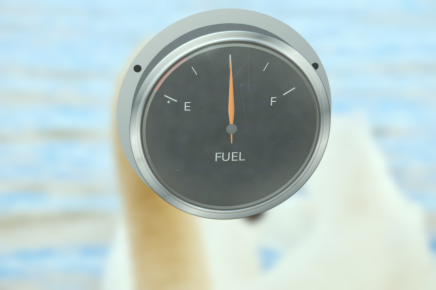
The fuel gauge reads 0.5
